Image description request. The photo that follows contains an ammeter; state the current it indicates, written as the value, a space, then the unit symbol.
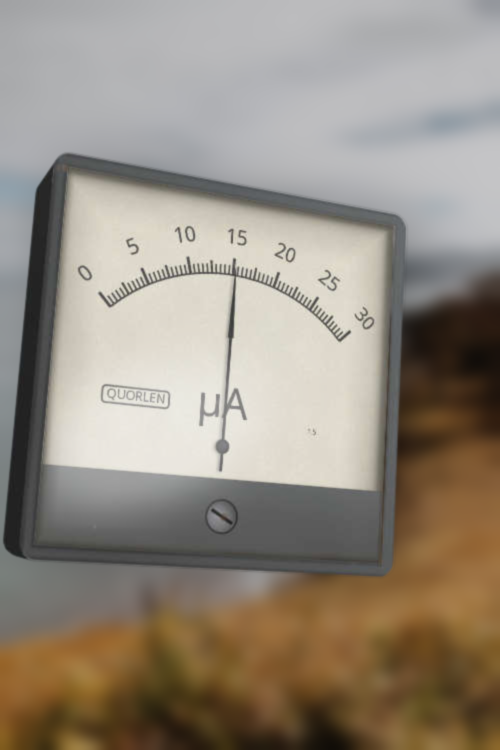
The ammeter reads 15 µA
